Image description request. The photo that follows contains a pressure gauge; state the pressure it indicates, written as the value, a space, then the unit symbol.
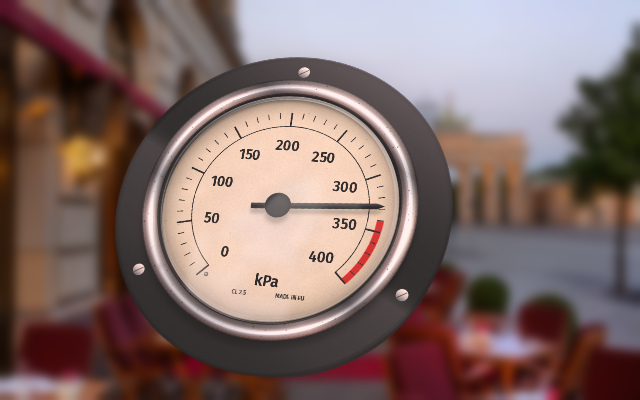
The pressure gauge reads 330 kPa
